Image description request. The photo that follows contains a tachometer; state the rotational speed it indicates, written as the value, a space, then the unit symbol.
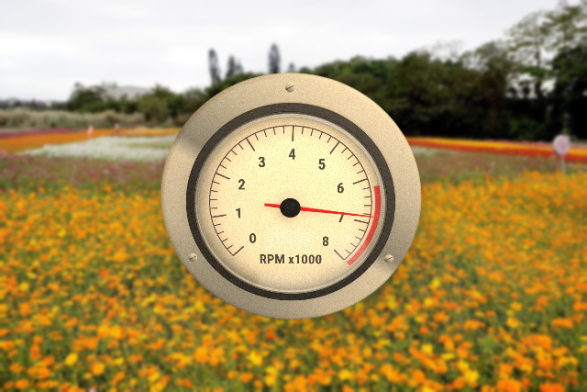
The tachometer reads 6800 rpm
